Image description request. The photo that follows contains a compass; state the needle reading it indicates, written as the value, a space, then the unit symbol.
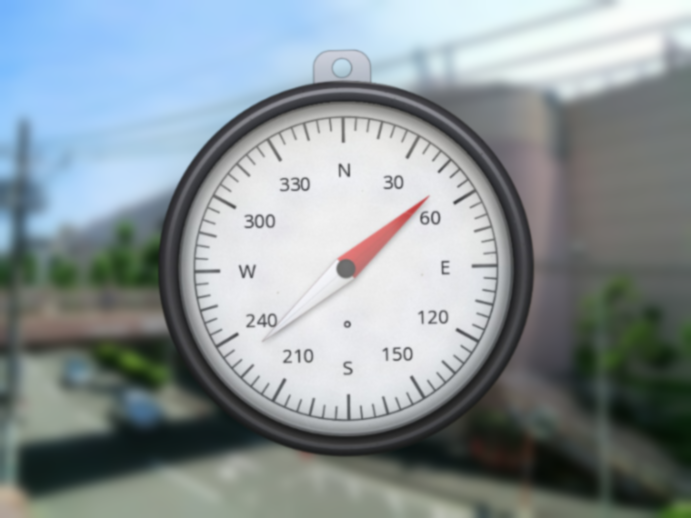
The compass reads 50 °
